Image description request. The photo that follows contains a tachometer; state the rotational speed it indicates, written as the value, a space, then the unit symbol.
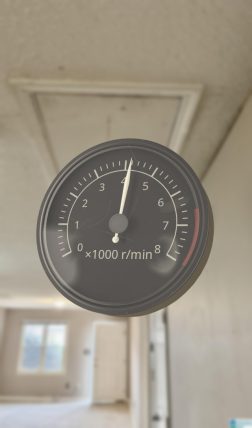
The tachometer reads 4200 rpm
